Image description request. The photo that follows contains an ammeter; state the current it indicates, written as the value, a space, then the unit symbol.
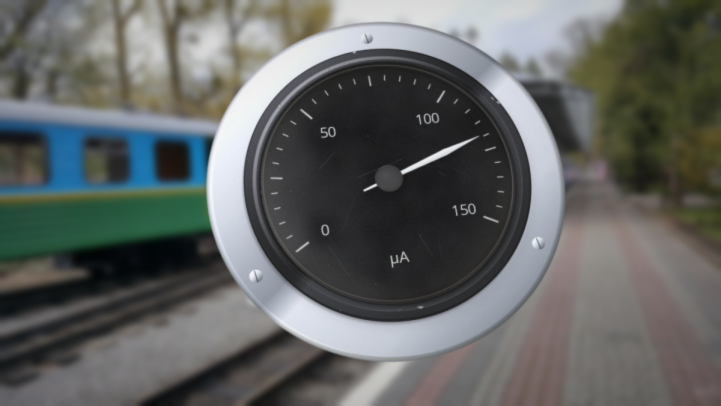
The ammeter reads 120 µA
